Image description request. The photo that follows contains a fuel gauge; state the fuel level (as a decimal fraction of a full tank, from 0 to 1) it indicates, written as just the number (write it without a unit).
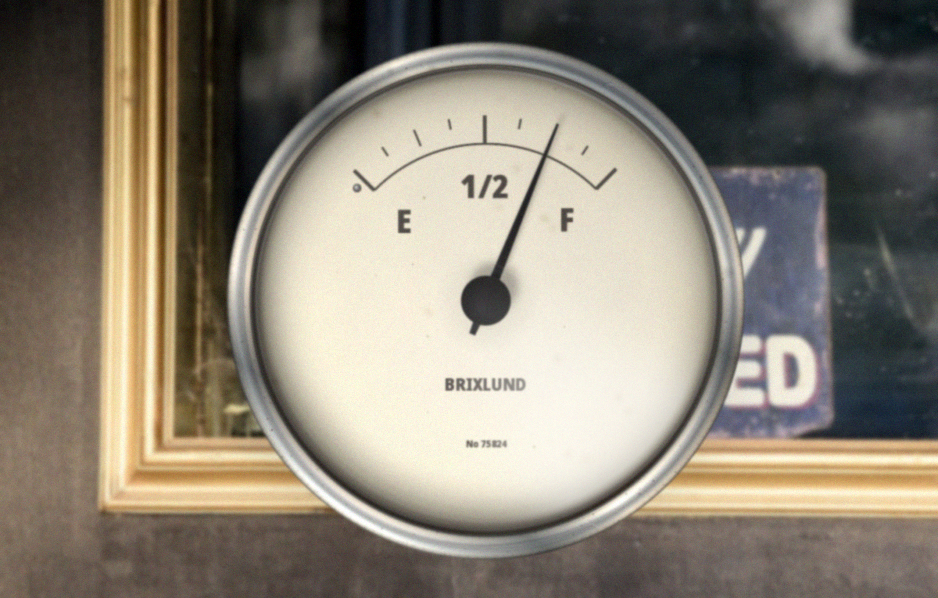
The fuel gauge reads 0.75
